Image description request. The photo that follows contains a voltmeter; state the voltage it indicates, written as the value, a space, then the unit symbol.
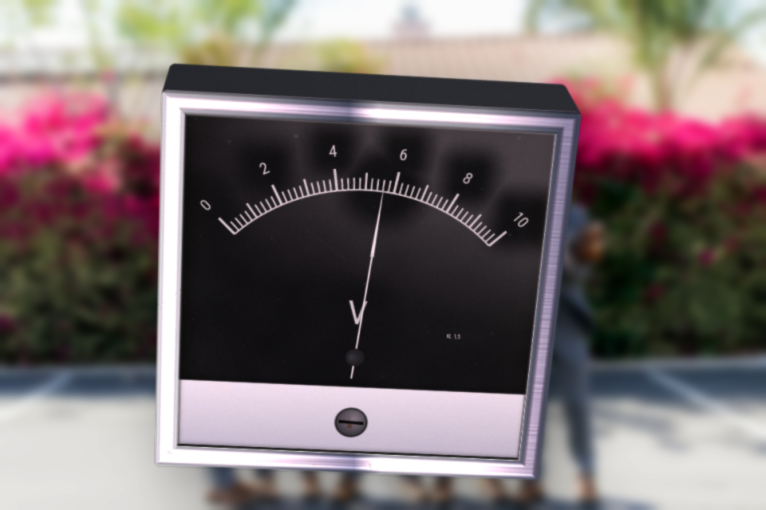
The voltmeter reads 5.6 V
